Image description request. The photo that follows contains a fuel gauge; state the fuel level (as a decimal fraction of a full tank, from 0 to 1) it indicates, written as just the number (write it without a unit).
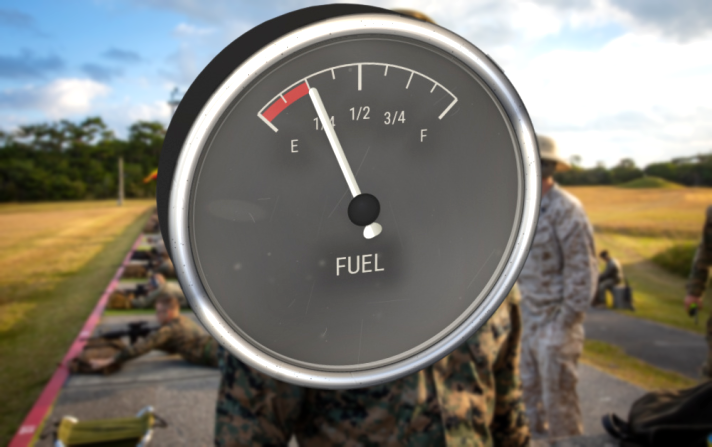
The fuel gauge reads 0.25
